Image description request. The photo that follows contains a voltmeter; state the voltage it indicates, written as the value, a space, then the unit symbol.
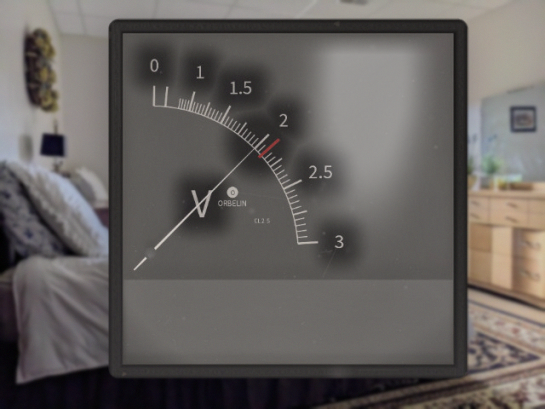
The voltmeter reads 2 V
